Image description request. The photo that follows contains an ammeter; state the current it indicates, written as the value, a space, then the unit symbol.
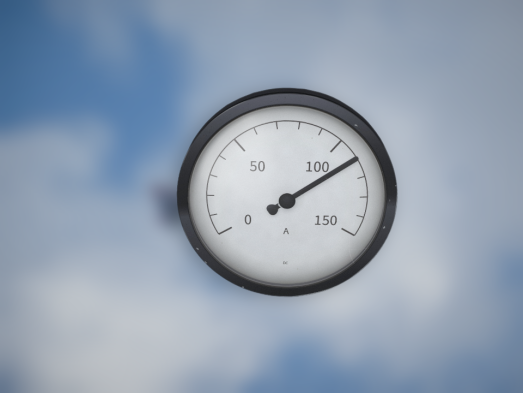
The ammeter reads 110 A
